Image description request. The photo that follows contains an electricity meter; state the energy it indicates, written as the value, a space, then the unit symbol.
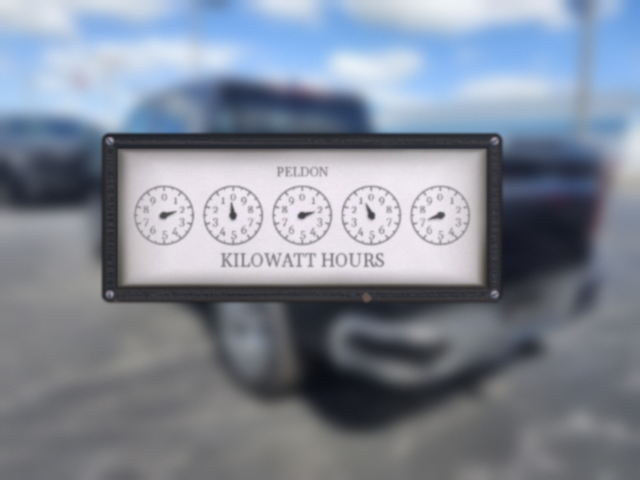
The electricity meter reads 20207 kWh
